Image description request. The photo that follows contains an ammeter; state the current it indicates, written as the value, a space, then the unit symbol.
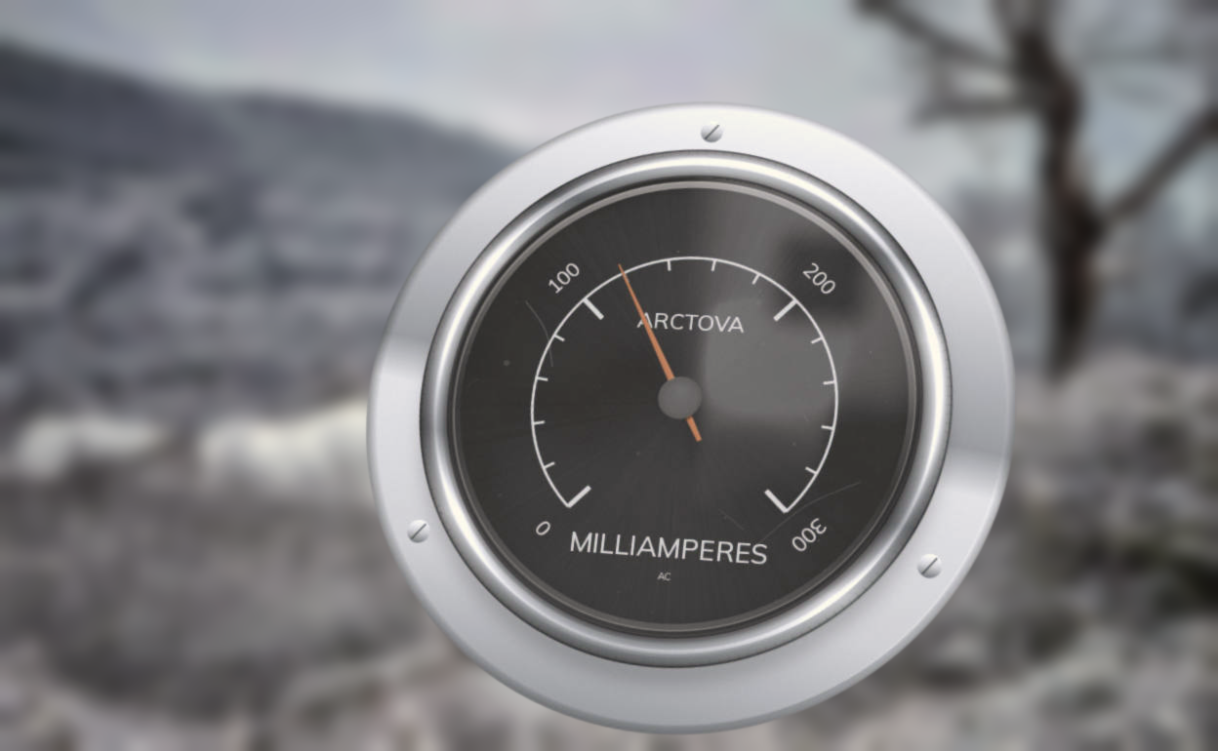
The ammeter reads 120 mA
